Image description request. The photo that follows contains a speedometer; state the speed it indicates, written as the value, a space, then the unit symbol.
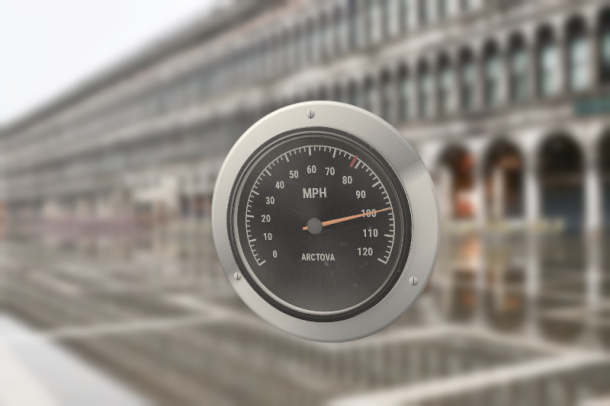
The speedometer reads 100 mph
